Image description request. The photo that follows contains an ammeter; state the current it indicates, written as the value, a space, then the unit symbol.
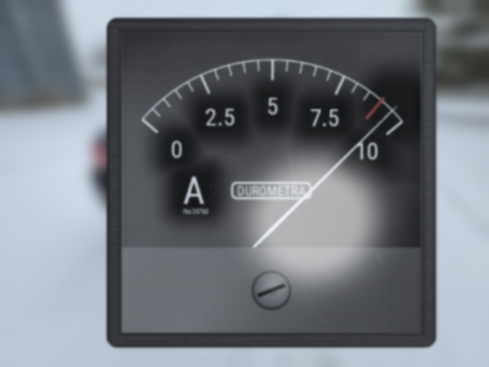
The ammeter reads 9.5 A
